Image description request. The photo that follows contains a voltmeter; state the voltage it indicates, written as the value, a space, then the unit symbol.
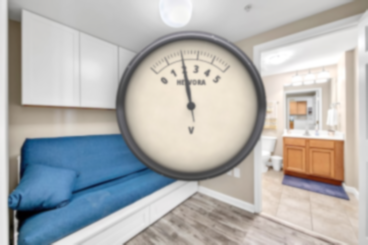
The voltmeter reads 2 V
